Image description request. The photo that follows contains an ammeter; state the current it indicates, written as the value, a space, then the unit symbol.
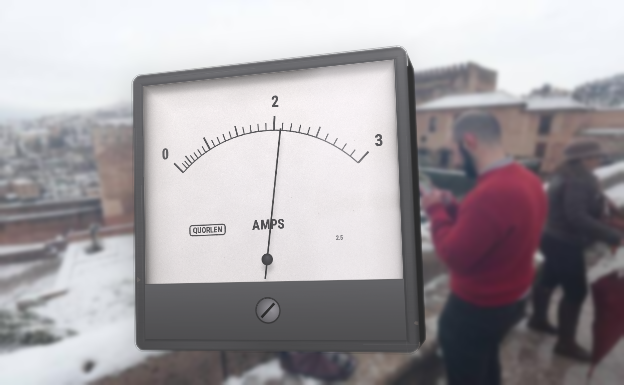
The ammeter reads 2.1 A
